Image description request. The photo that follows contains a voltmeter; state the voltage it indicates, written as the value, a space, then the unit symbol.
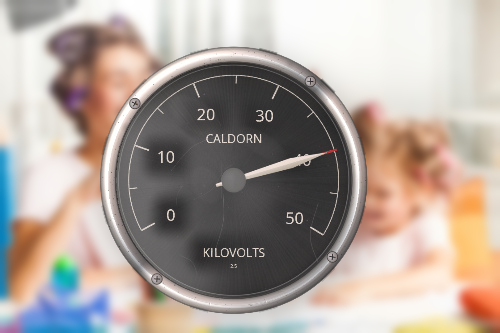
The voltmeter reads 40 kV
